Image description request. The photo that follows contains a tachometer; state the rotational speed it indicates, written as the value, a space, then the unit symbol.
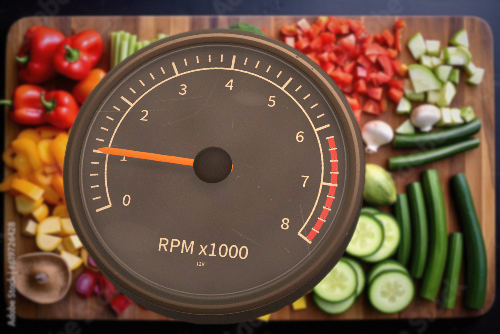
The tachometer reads 1000 rpm
